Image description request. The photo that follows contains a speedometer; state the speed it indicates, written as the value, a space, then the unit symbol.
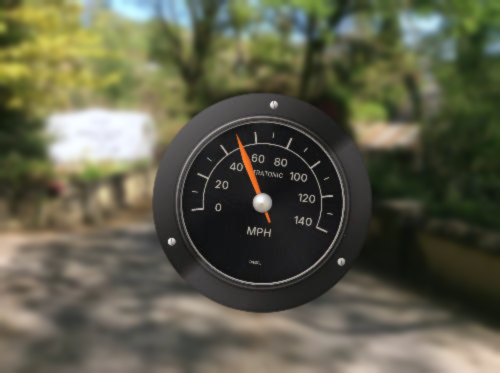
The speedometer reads 50 mph
